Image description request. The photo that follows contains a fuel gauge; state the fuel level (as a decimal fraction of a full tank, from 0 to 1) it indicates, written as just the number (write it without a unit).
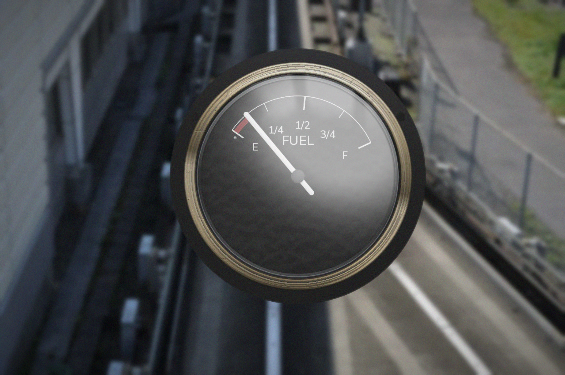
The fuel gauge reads 0.125
